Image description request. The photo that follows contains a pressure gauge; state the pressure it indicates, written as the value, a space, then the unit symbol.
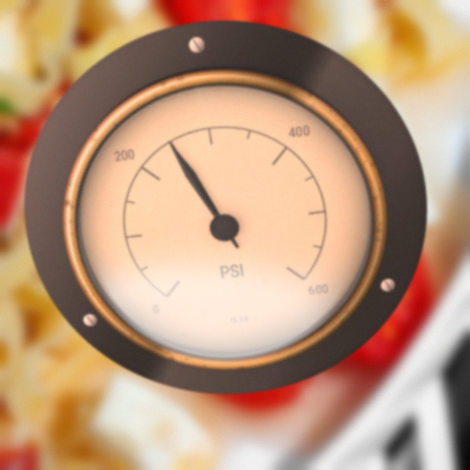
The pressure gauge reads 250 psi
